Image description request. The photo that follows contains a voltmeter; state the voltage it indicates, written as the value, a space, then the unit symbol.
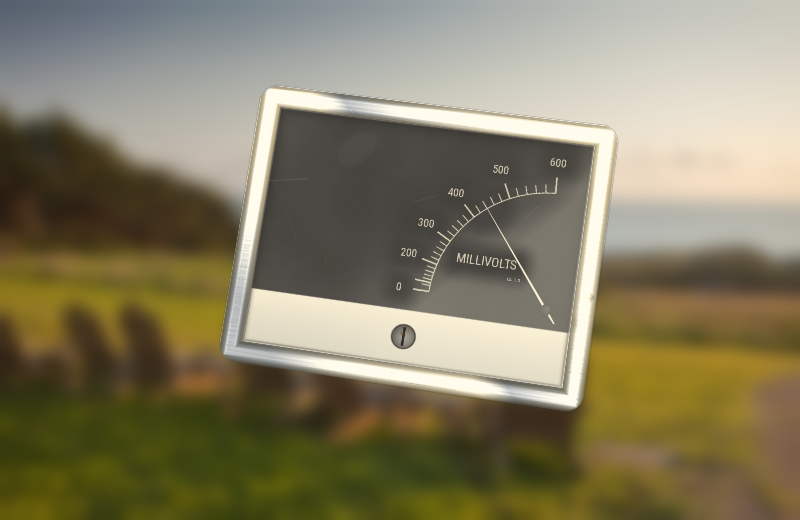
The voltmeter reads 440 mV
